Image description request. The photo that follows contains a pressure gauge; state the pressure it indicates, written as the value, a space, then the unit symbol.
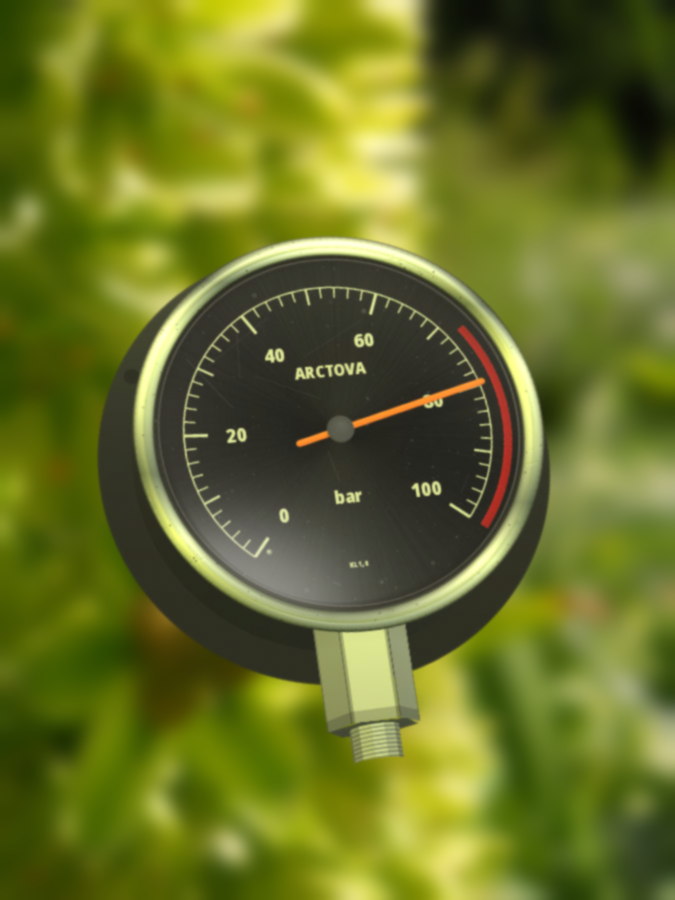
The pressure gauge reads 80 bar
